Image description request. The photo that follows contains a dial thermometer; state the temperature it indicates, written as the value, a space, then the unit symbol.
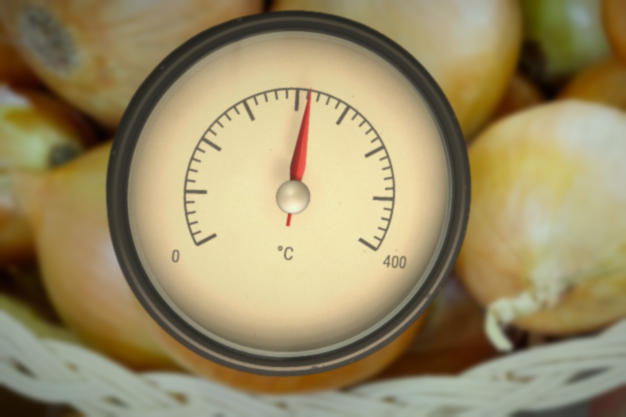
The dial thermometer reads 210 °C
